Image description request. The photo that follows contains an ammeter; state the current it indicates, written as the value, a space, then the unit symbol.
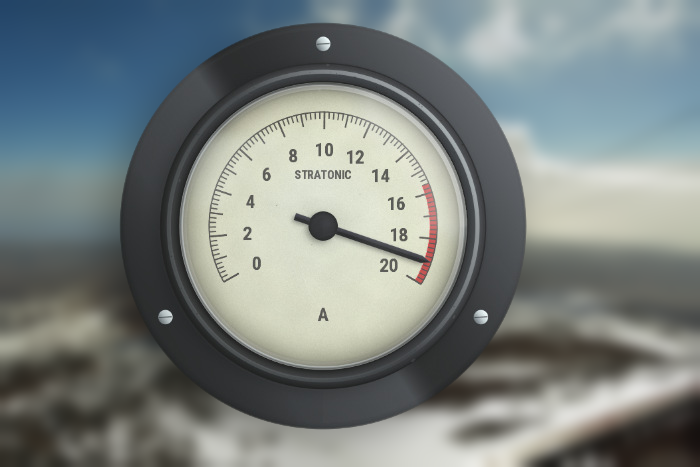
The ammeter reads 19 A
